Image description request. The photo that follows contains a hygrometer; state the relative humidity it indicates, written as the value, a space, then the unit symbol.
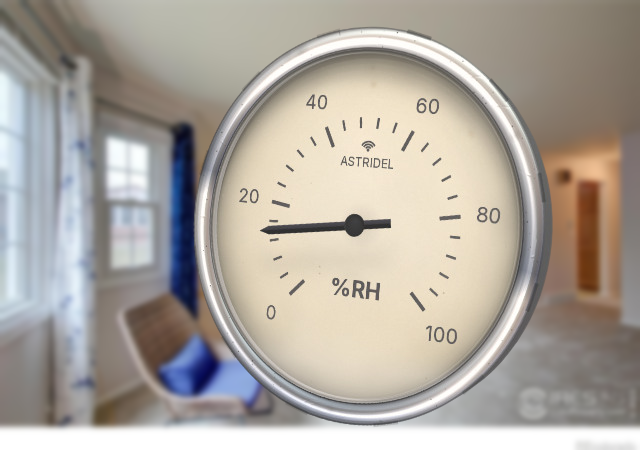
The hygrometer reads 14 %
